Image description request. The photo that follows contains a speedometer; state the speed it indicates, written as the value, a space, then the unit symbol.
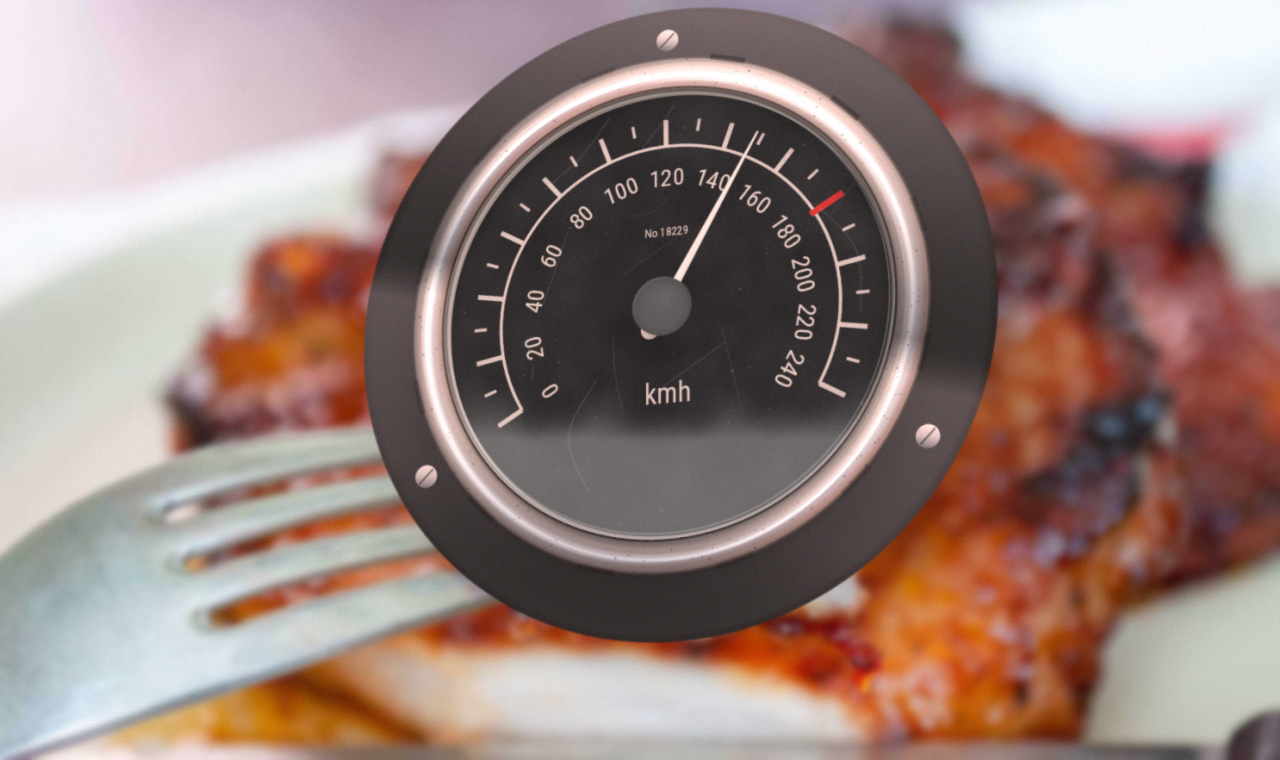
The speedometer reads 150 km/h
